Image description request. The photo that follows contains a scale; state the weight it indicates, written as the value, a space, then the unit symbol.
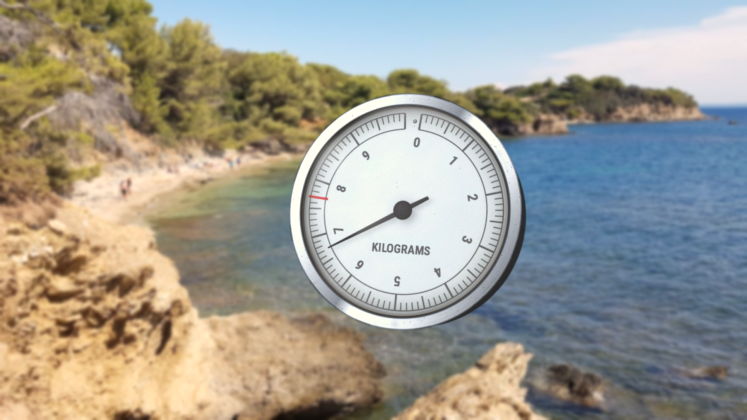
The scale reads 6.7 kg
